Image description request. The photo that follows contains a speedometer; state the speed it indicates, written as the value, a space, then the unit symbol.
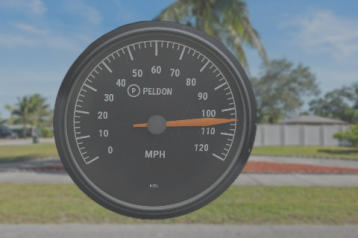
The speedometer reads 104 mph
